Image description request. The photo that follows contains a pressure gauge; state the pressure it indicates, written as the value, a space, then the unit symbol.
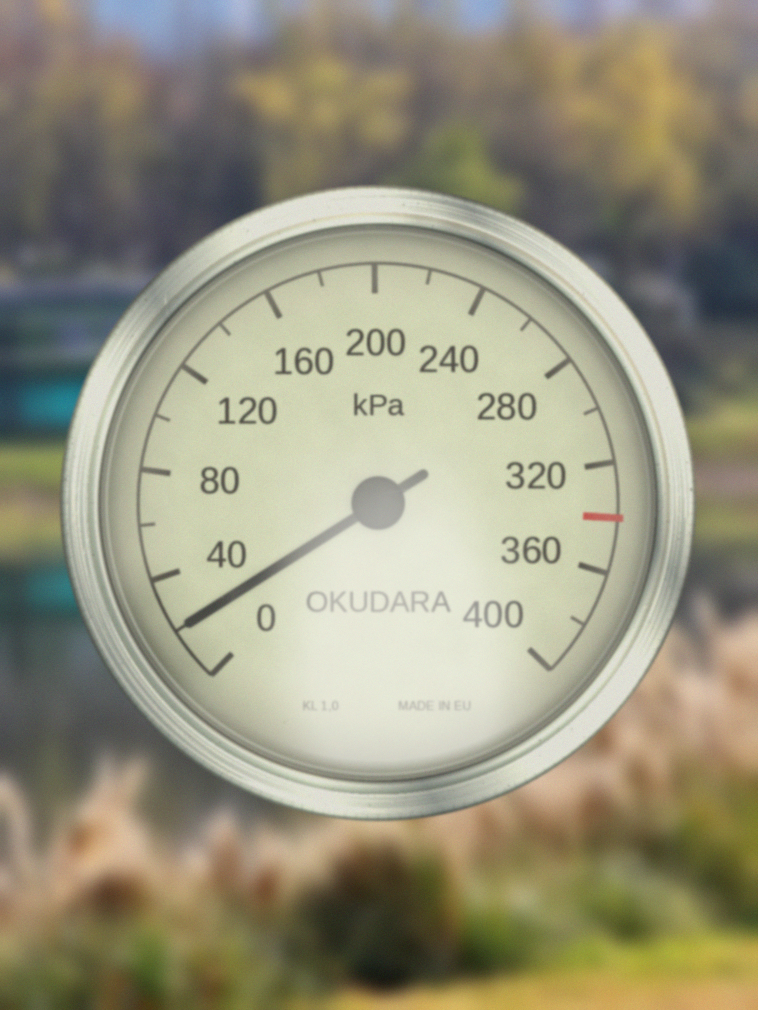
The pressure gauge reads 20 kPa
